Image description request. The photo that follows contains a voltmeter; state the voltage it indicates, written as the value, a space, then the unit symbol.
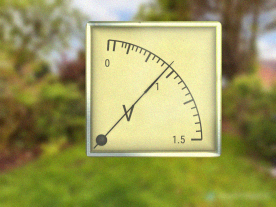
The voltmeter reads 0.95 V
